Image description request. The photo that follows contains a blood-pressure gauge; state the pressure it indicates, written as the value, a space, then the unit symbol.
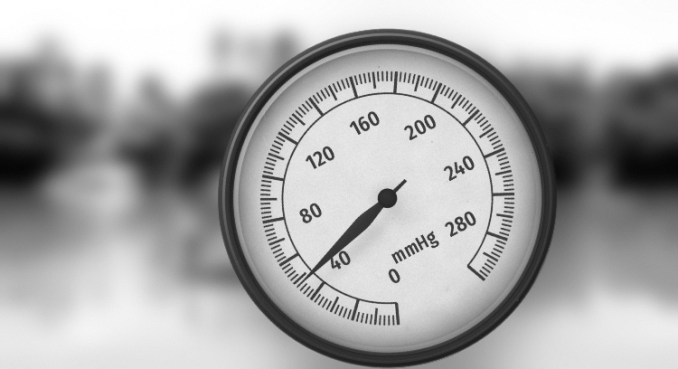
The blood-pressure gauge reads 48 mmHg
